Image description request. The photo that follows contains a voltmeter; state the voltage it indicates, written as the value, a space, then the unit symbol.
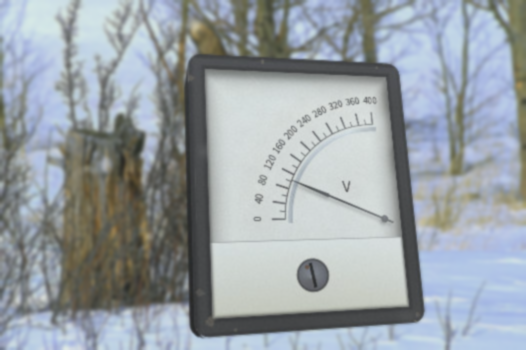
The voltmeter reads 100 V
